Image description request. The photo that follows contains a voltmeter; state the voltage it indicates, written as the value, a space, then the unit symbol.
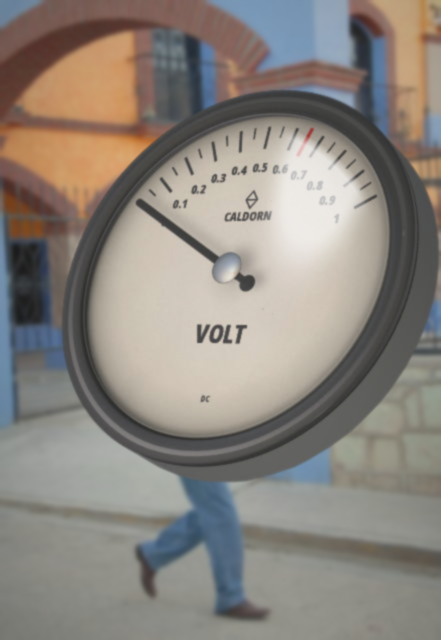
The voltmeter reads 0 V
